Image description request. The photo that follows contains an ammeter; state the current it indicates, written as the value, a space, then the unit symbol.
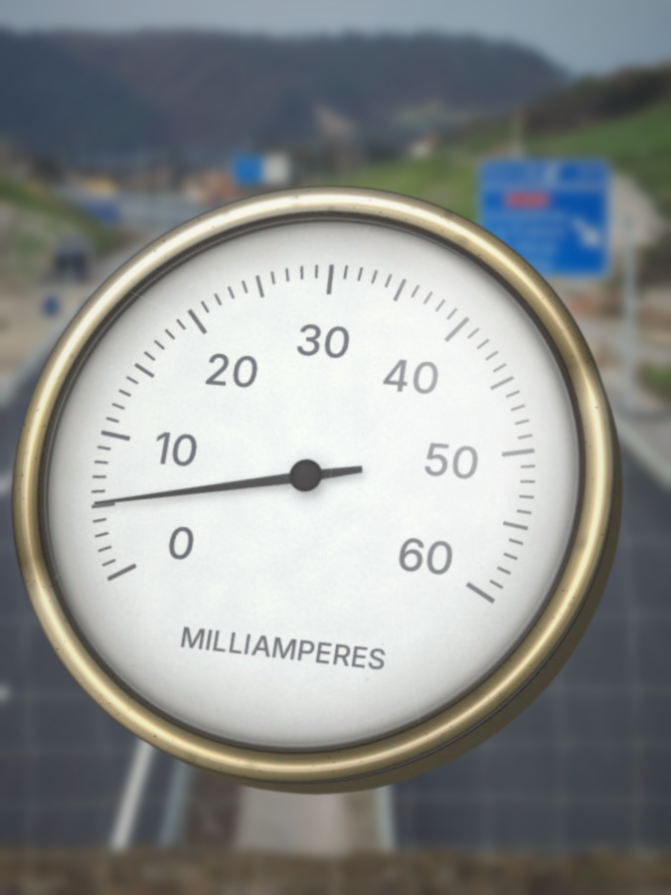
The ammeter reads 5 mA
